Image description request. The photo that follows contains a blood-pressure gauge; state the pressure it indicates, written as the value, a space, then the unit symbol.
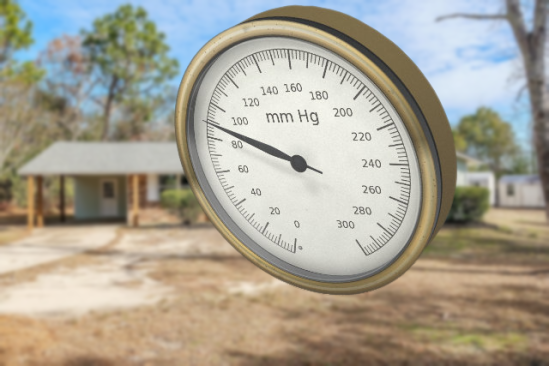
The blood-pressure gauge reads 90 mmHg
